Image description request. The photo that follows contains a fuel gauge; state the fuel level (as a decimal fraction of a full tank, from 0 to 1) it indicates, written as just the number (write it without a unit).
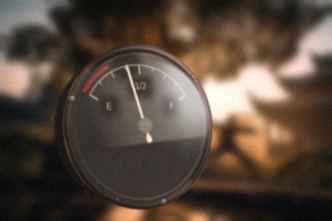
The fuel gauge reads 0.375
